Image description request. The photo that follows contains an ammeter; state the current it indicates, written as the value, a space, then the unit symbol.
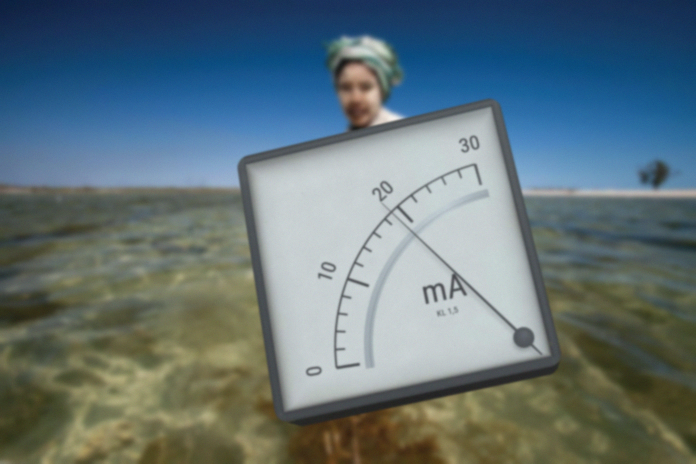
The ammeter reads 19 mA
